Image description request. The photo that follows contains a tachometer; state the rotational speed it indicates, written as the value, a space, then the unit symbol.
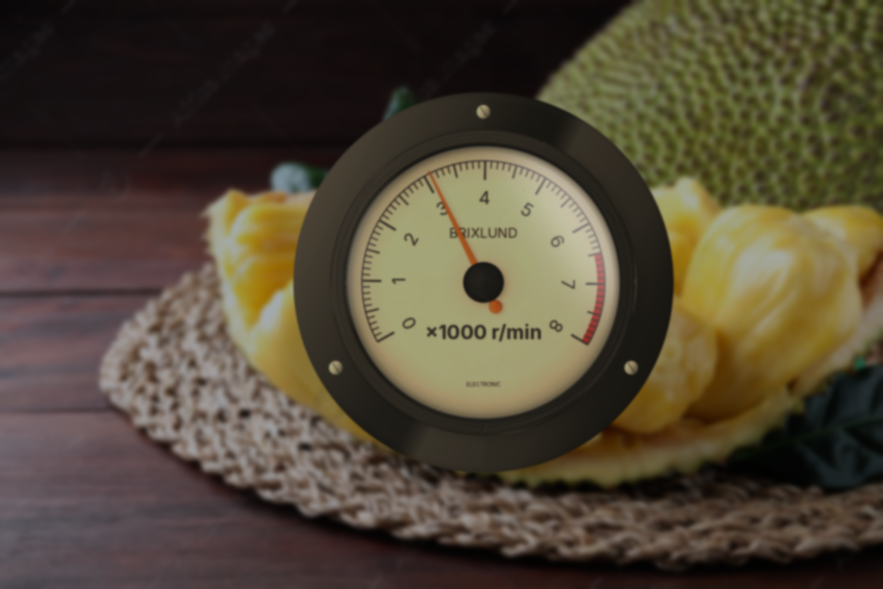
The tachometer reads 3100 rpm
